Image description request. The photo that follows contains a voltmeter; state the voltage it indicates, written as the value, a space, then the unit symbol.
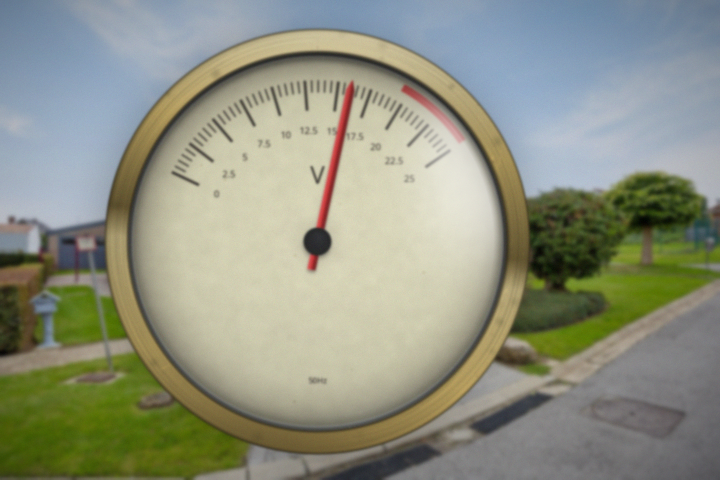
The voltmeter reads 16 V
